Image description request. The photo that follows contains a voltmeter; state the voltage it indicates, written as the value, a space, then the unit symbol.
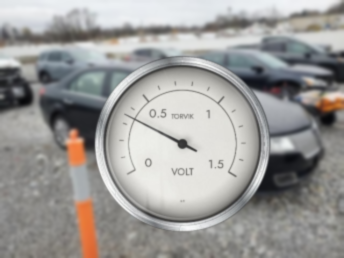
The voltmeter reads 0.35 V
